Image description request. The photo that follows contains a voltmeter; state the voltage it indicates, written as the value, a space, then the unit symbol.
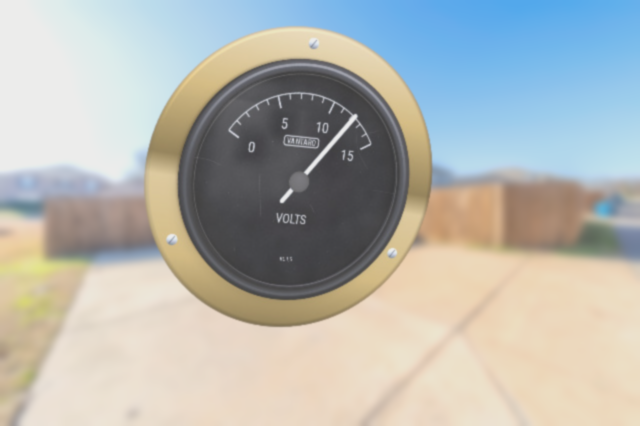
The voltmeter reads 12 V
